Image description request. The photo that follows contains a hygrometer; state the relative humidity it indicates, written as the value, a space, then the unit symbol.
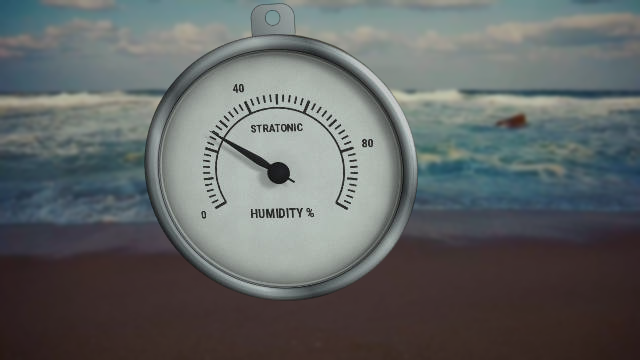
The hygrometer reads 26 %
